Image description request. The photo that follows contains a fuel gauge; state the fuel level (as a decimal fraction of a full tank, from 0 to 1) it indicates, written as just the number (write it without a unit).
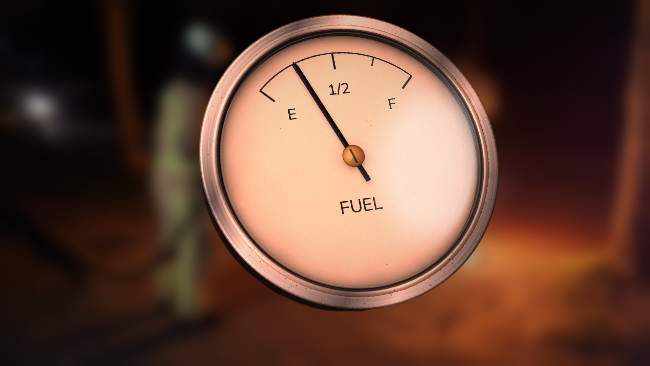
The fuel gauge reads 0.25
